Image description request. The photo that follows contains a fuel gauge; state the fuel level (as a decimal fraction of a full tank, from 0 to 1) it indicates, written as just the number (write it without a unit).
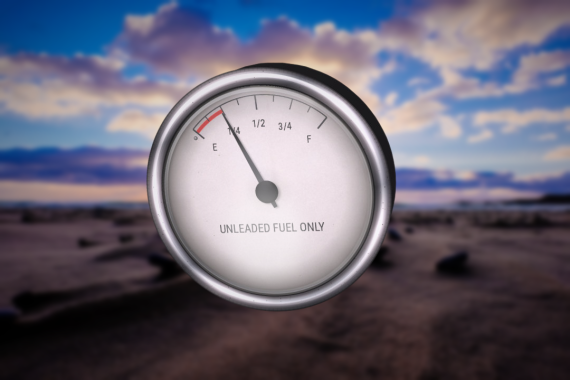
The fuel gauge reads 0.25
